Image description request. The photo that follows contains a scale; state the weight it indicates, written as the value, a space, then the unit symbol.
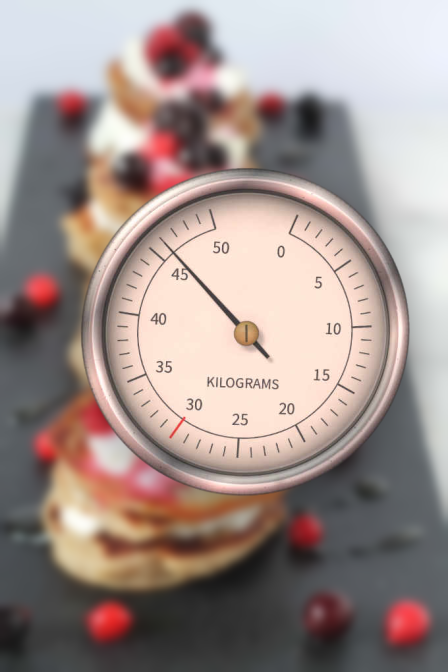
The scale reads 46 kg
